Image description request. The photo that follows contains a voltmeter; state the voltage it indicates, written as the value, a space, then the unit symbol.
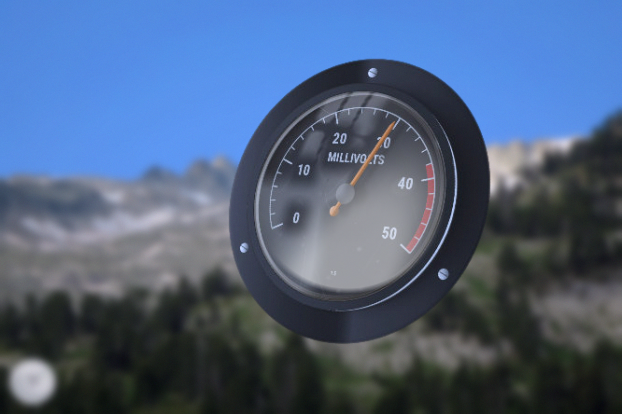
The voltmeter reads 30 mV
